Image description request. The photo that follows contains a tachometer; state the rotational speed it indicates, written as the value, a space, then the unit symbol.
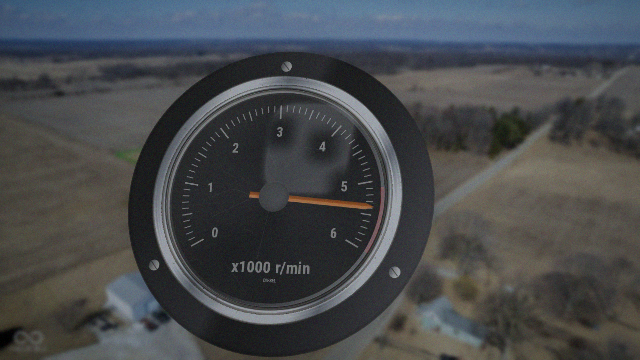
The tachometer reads 5400 rpm
